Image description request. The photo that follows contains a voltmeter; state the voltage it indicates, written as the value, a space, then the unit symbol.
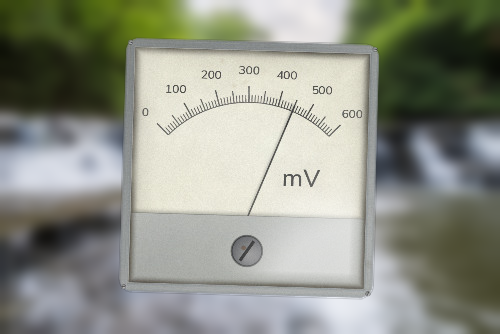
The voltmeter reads 450 mV
